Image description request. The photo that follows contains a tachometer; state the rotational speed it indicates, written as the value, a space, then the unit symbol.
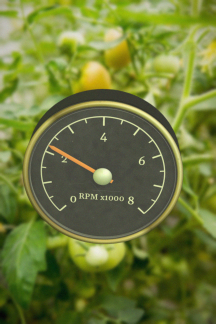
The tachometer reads 2250 rpm
